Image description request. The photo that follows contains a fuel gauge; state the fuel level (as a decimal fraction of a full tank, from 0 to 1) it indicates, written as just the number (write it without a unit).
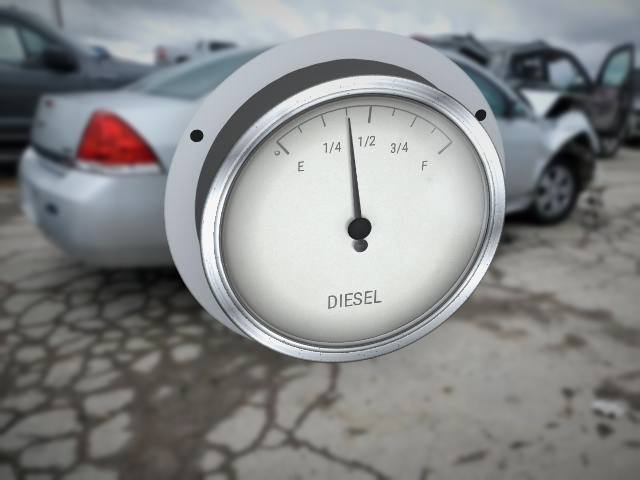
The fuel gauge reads 0.375
